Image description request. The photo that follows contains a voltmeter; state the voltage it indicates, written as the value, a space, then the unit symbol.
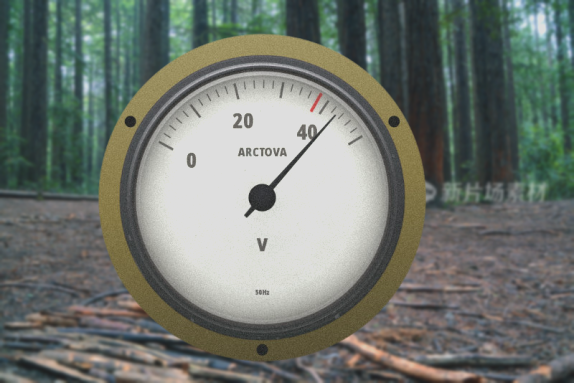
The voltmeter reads 43 V
